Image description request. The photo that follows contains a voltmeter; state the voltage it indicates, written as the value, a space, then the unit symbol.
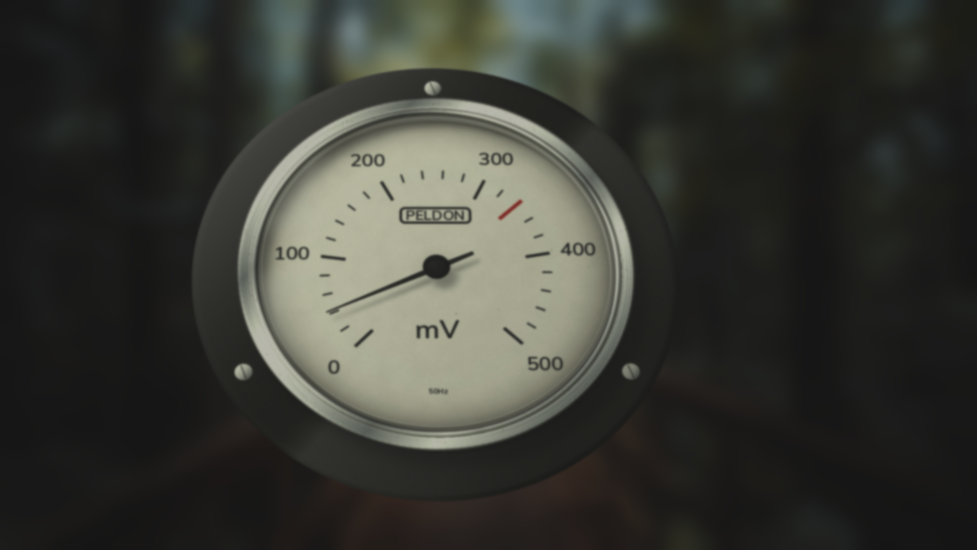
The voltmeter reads 40 mV
